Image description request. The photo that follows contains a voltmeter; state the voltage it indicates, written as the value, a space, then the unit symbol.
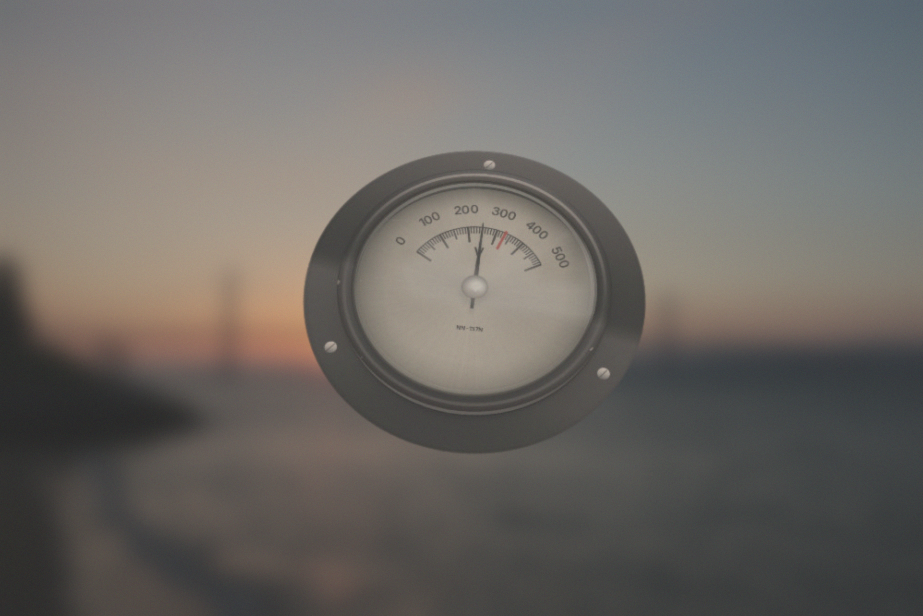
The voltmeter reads 250 V
